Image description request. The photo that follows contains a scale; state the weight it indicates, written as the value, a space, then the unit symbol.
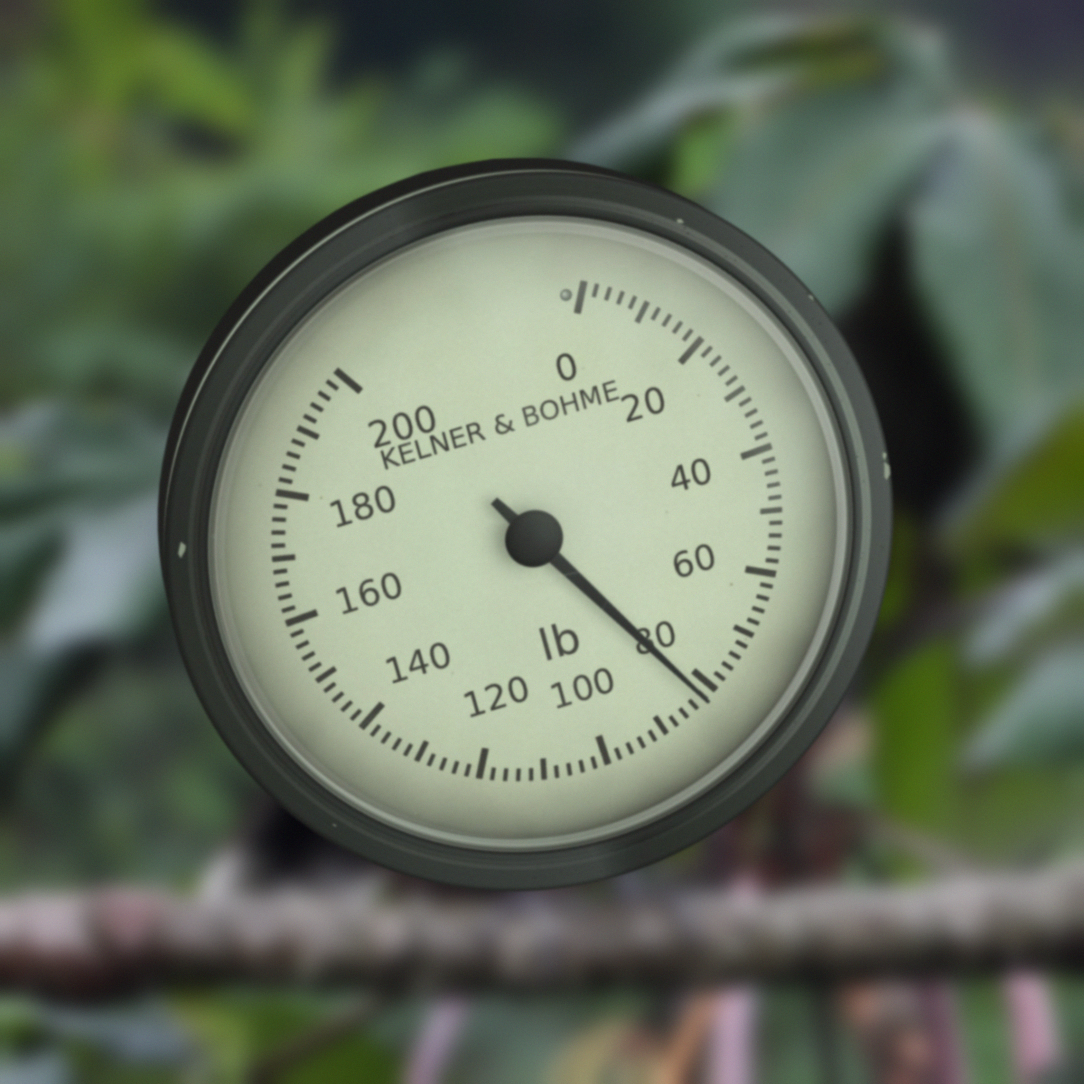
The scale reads 82 lb
